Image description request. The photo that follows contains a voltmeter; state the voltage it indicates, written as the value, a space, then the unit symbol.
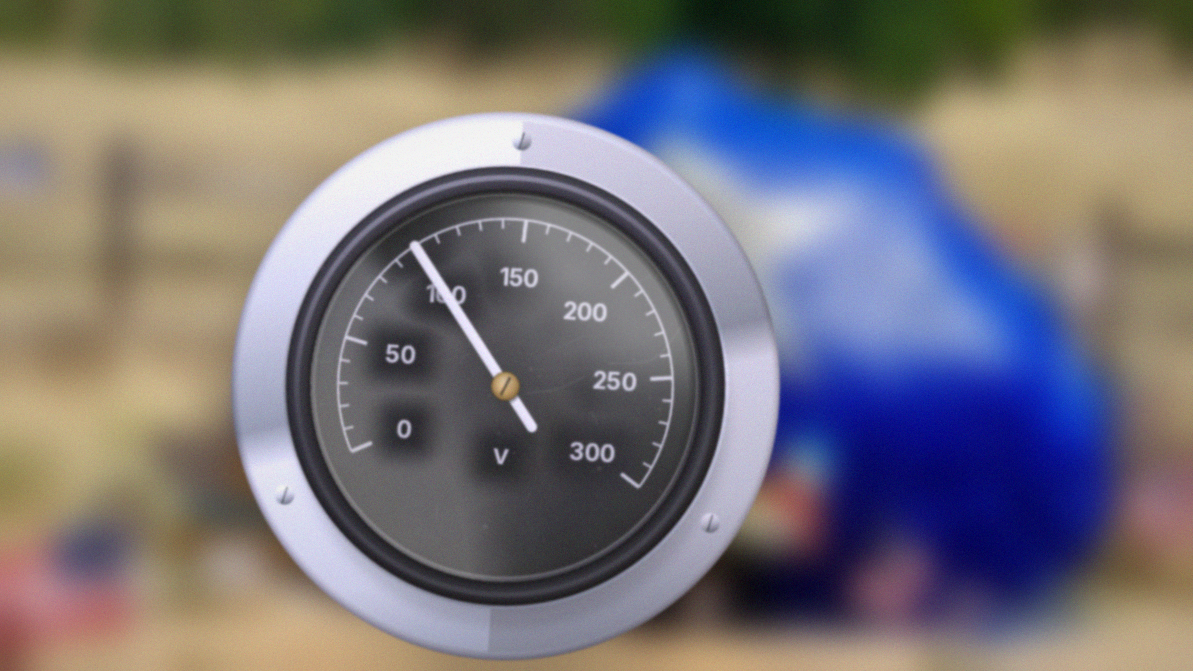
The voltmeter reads 100 V
